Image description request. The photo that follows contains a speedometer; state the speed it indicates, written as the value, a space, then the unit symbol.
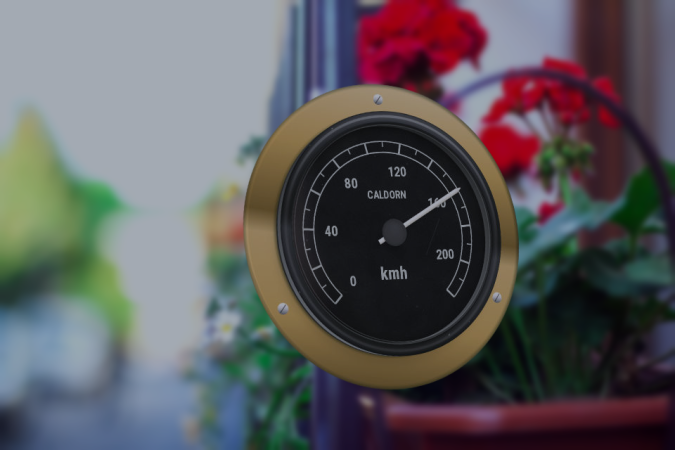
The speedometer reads 160 km/h
